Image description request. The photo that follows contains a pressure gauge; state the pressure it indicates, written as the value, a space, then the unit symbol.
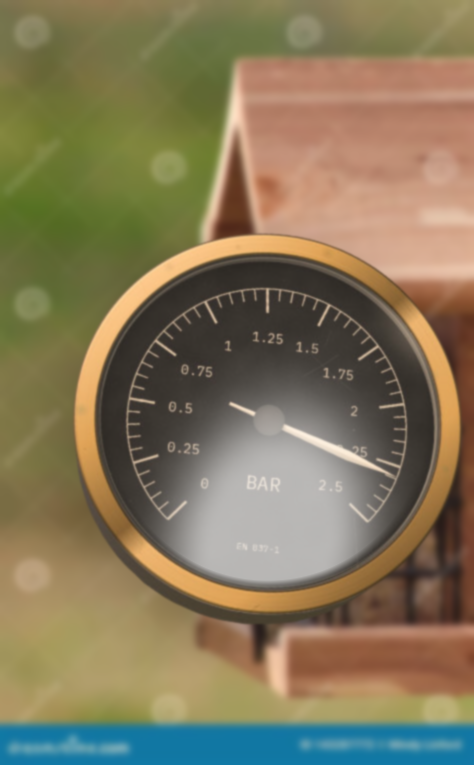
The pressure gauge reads 2.3 bar
